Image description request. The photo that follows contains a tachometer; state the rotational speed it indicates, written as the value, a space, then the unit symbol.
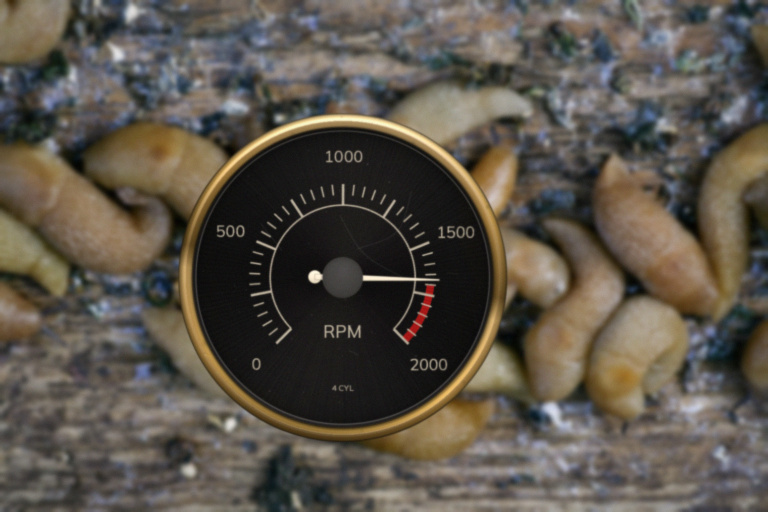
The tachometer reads 1675 rpm
